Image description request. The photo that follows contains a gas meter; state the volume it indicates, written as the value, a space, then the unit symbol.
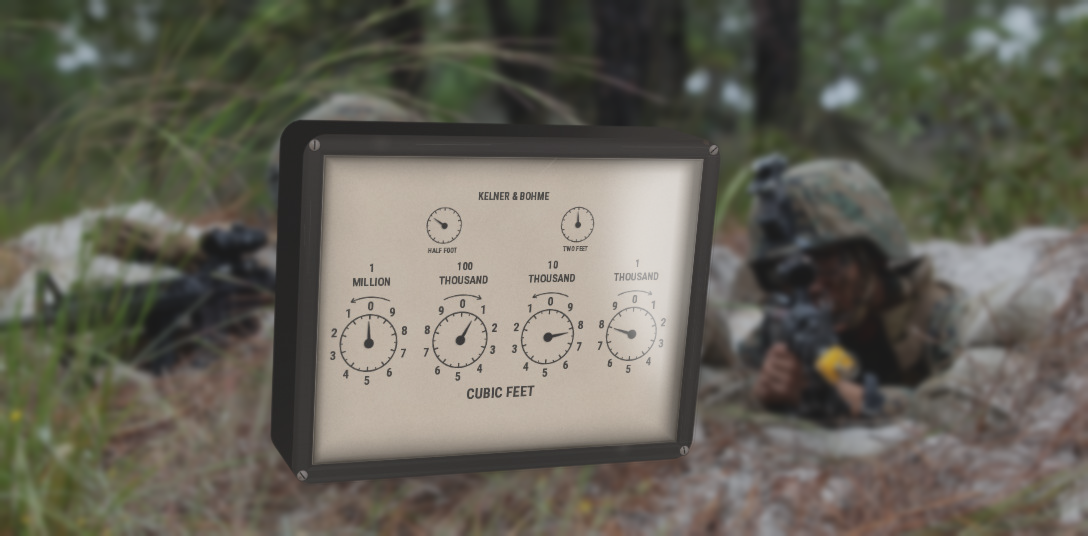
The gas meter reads 7800 ft³
